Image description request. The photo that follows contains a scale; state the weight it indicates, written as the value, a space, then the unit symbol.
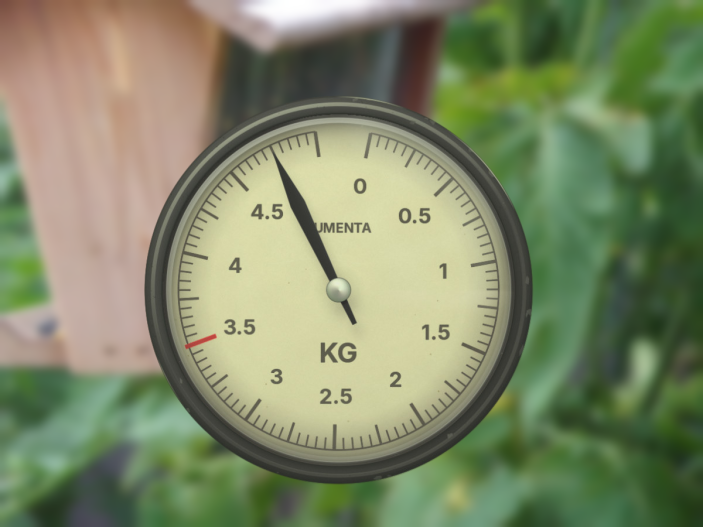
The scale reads 4.75 kg
